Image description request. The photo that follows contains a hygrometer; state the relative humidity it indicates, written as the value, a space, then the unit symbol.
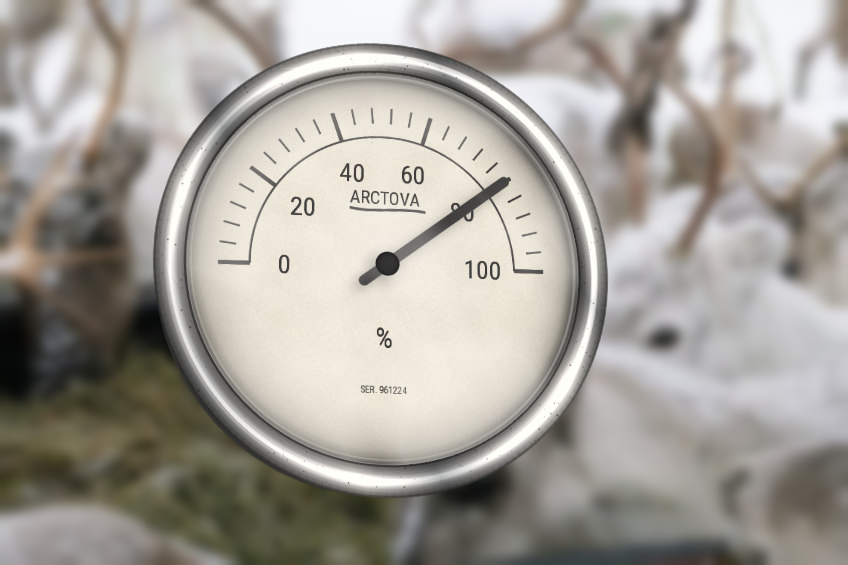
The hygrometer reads 80 %
